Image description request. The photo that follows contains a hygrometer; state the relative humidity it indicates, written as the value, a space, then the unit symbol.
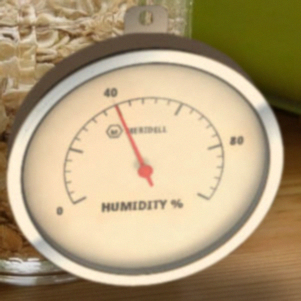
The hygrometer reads 40 %
